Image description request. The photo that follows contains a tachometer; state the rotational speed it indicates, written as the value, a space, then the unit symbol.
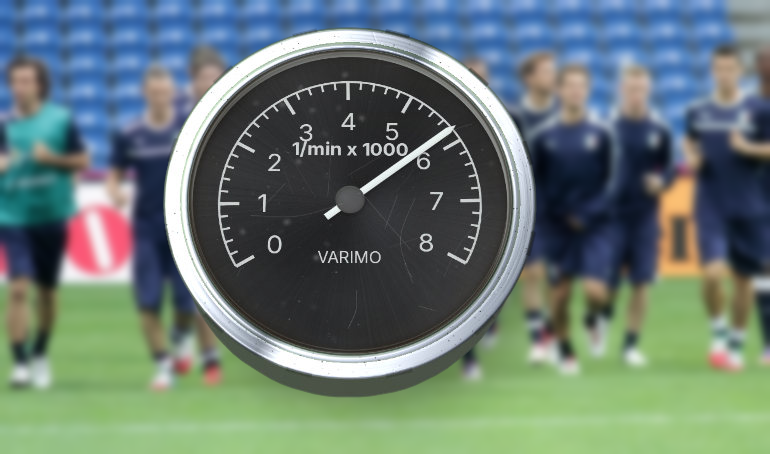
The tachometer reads 5800 rpm
